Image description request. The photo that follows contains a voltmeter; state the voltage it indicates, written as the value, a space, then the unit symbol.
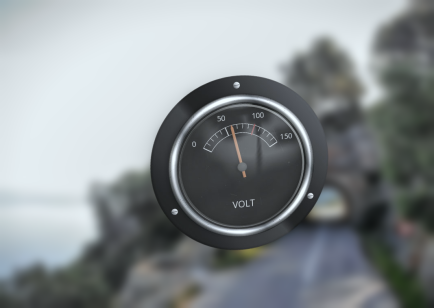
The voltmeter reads 60 V
